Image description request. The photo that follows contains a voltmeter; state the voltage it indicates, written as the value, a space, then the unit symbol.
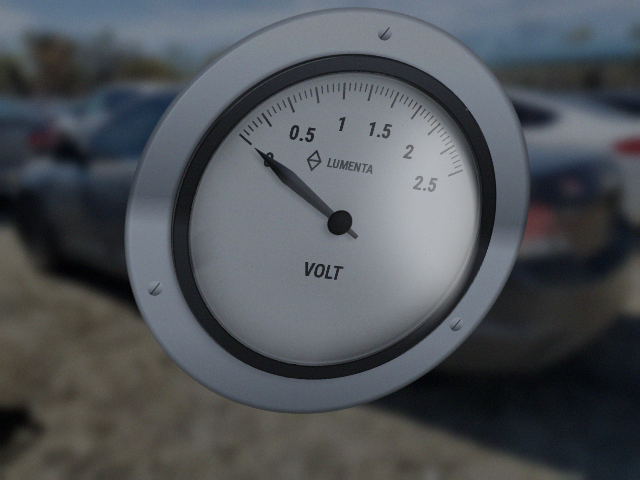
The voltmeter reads 0 V
